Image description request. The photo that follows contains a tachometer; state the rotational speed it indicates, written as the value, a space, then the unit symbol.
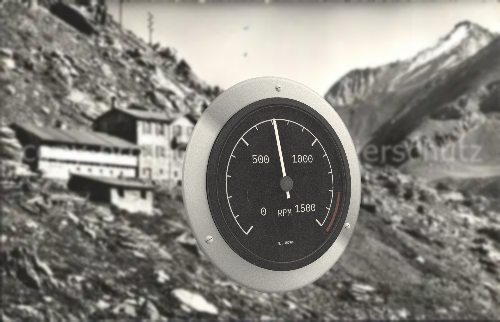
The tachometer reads 700 rpm
